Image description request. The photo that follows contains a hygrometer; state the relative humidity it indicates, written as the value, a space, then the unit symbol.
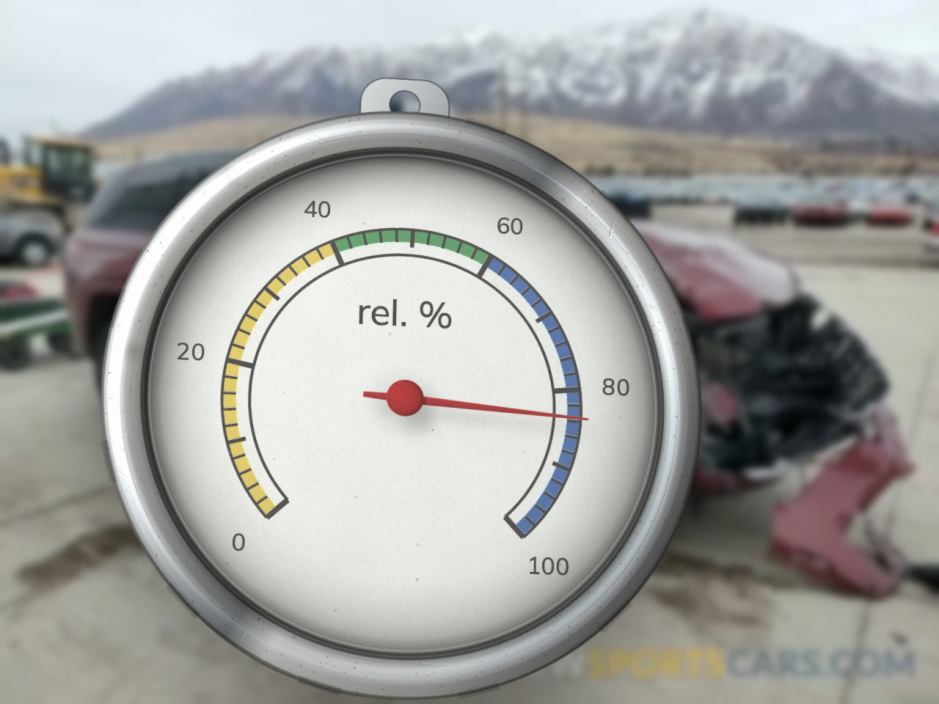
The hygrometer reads 84 %
